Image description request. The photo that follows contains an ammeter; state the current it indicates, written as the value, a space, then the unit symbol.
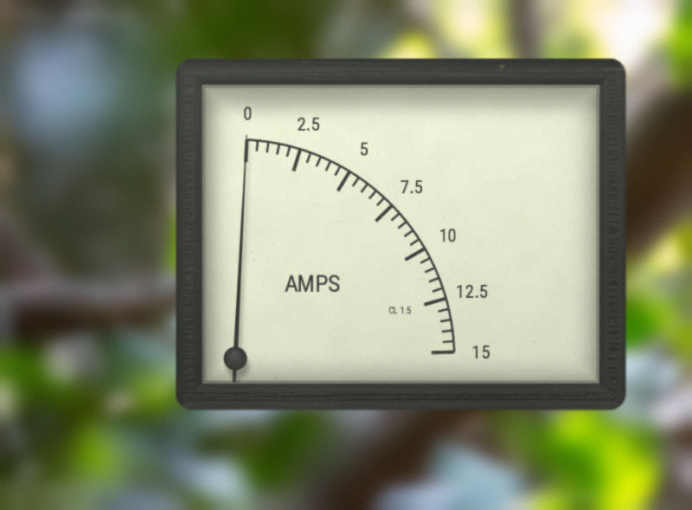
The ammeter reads 0 A
